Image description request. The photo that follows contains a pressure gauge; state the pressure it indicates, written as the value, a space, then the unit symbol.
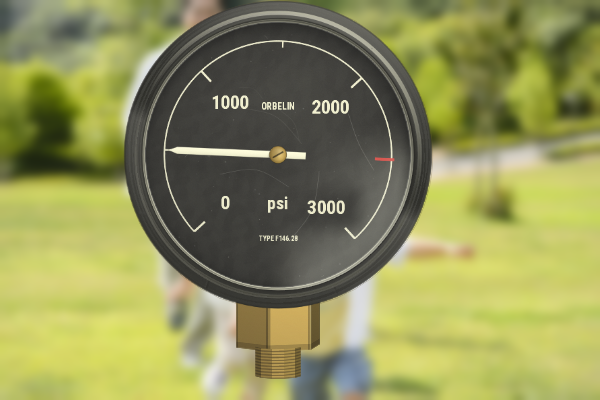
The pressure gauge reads 500 psi
